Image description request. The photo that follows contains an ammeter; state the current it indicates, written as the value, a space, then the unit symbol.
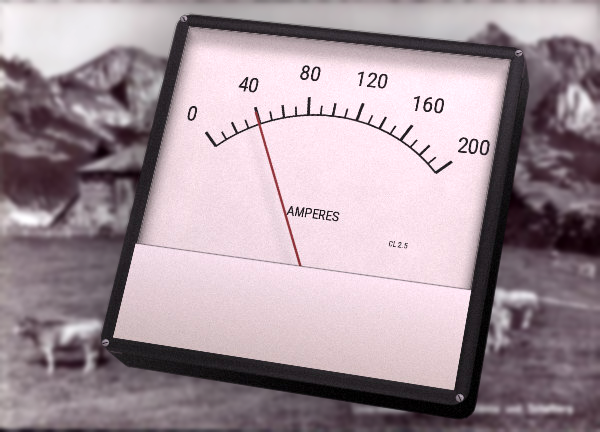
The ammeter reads 40 A
